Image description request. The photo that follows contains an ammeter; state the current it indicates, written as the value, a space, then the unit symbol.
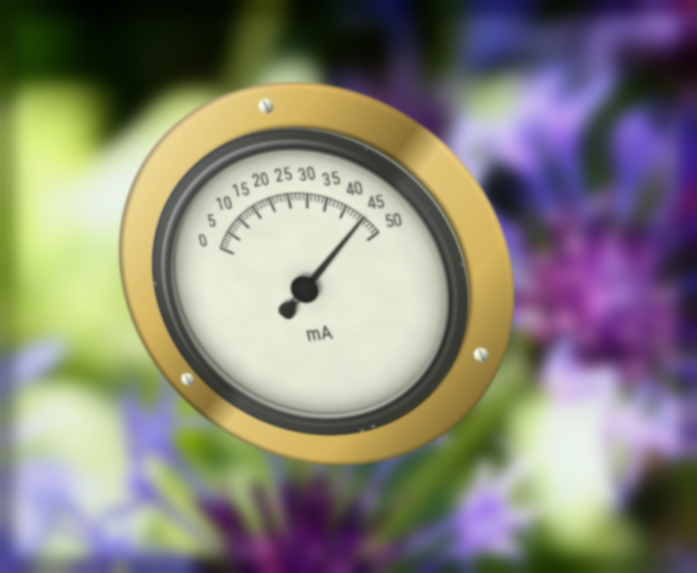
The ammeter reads 45 mA
